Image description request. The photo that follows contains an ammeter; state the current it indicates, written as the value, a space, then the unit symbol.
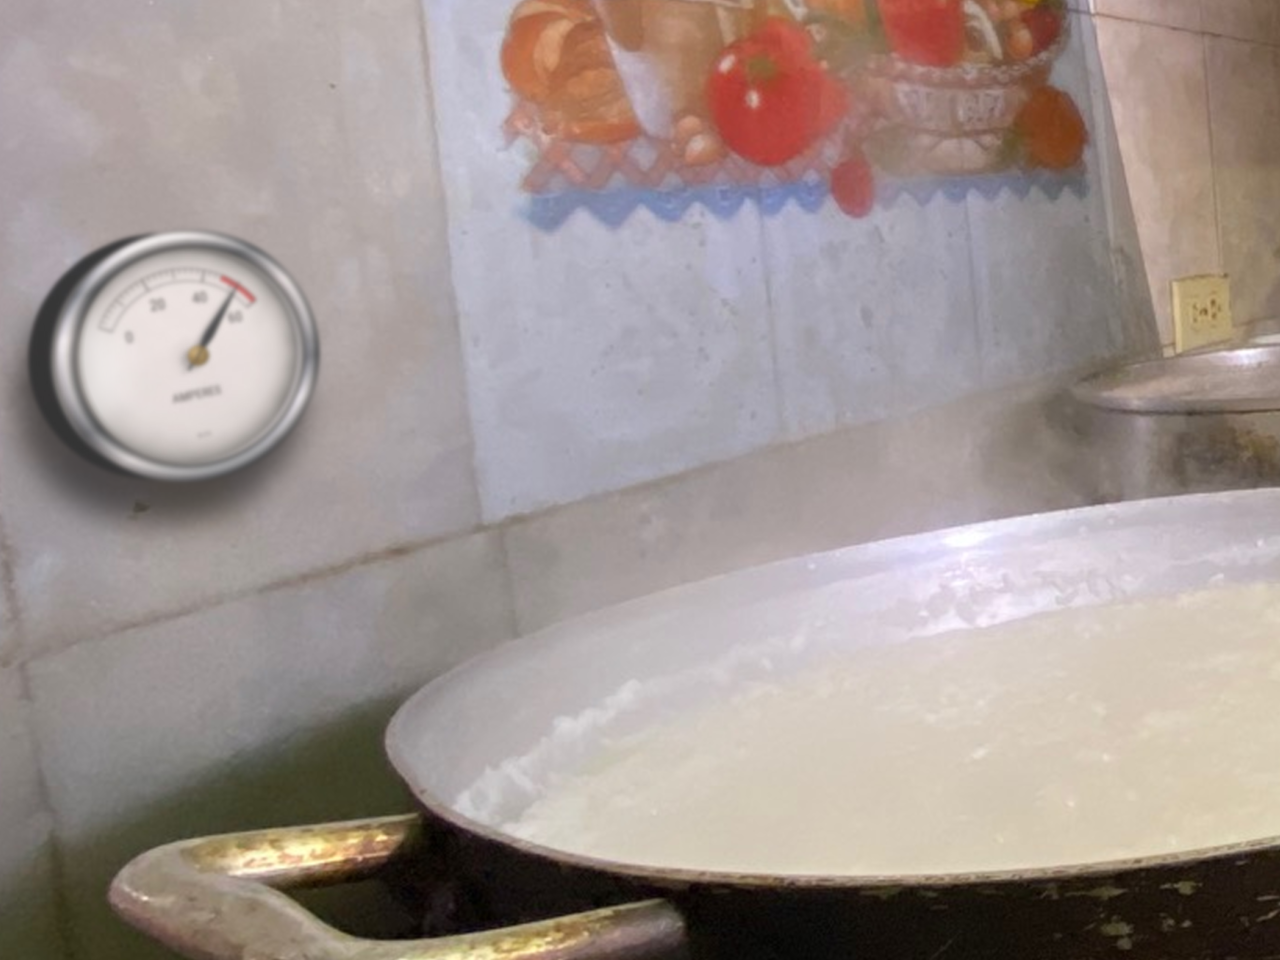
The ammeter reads 50 A
